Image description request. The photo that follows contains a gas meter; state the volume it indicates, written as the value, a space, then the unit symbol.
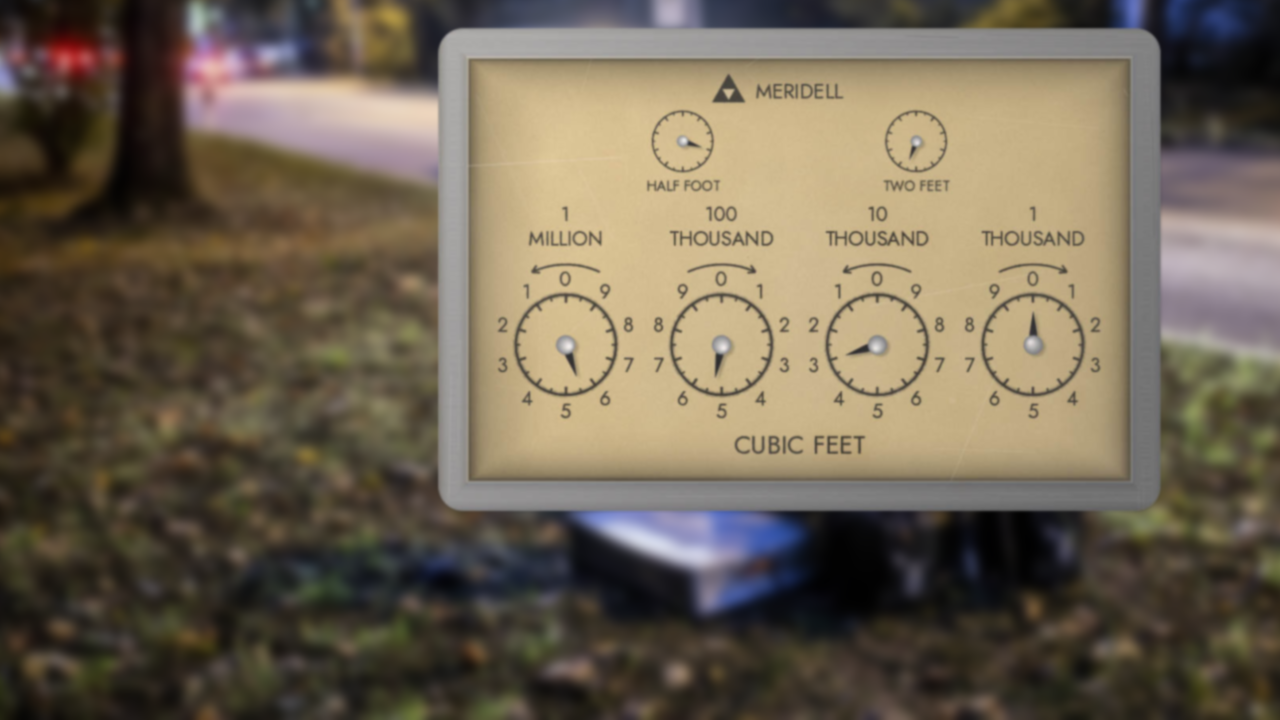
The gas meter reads 553000 ft³
